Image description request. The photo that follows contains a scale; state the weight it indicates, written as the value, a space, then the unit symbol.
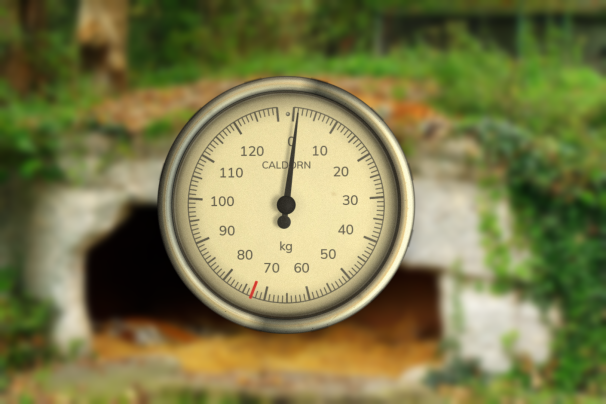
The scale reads 1 kg
